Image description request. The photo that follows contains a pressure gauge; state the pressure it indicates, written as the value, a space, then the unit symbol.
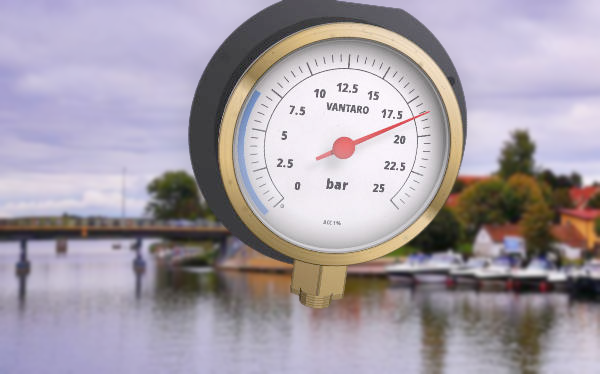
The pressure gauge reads 18.5 bar
